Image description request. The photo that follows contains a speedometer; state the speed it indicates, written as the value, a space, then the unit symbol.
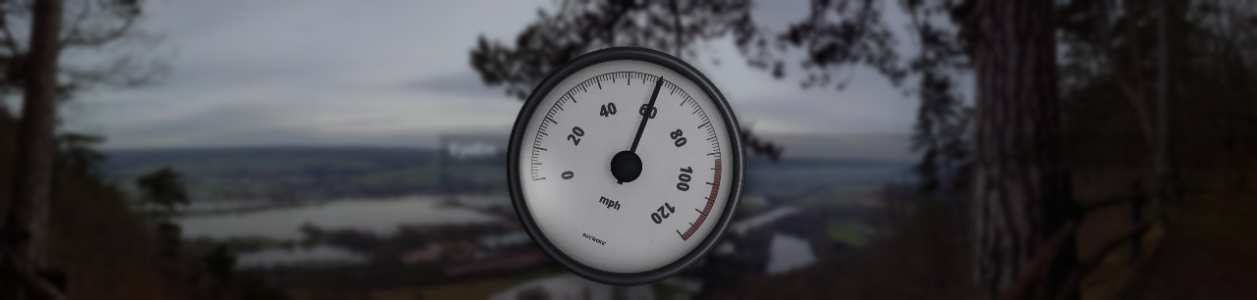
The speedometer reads 60 mph
